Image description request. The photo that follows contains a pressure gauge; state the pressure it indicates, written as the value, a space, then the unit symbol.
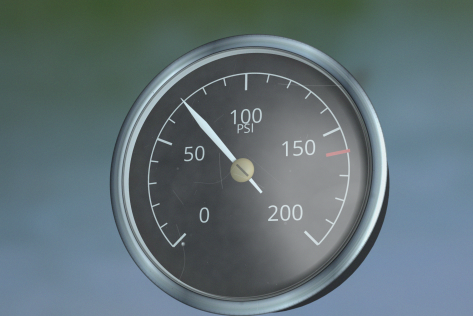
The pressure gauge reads 70 psi
